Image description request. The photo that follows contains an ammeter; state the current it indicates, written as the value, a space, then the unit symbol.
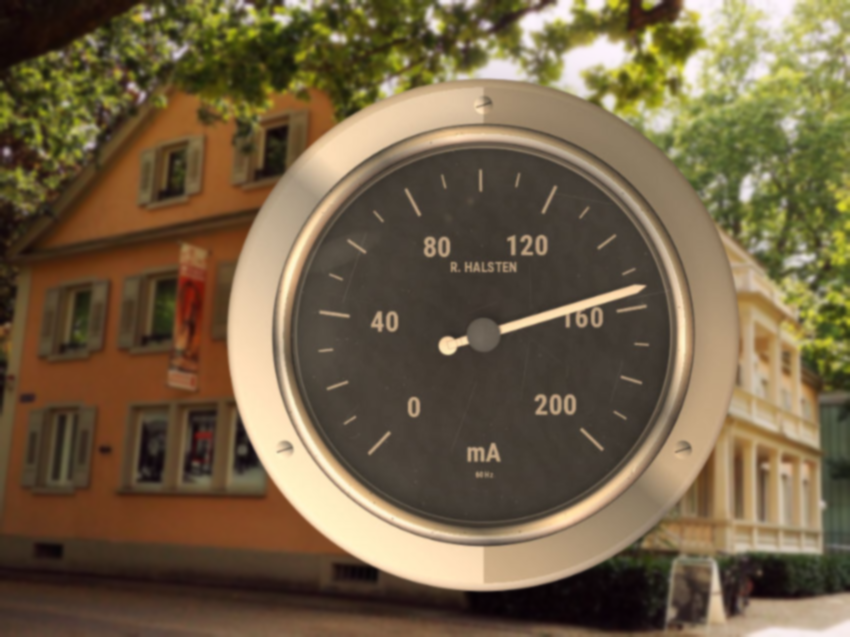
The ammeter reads 155 mA
